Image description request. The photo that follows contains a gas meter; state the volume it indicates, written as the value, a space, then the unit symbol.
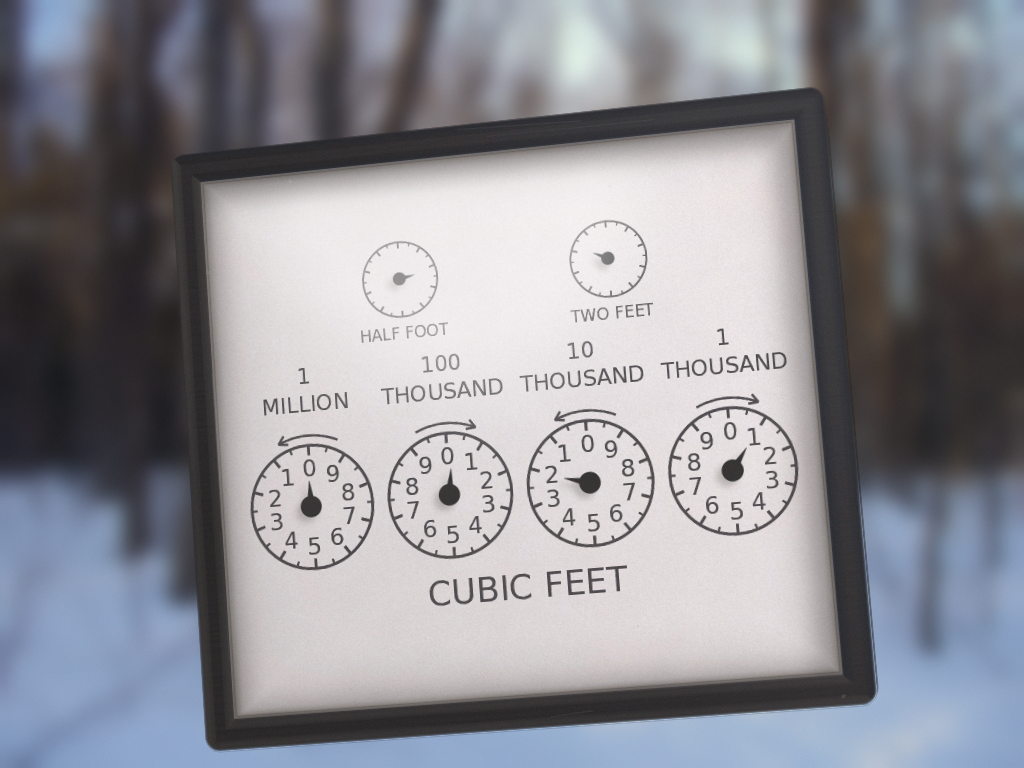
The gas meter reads 2100 ft³
